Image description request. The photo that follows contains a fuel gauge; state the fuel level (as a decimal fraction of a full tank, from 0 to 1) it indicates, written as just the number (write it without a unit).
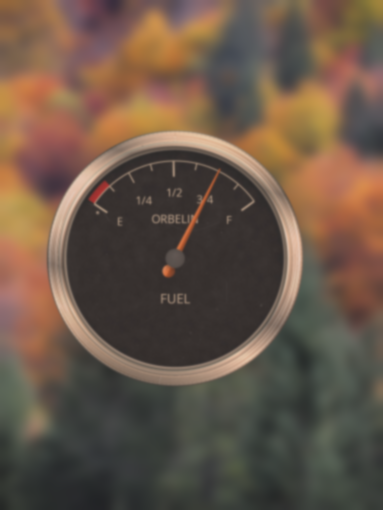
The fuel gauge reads 0.75
